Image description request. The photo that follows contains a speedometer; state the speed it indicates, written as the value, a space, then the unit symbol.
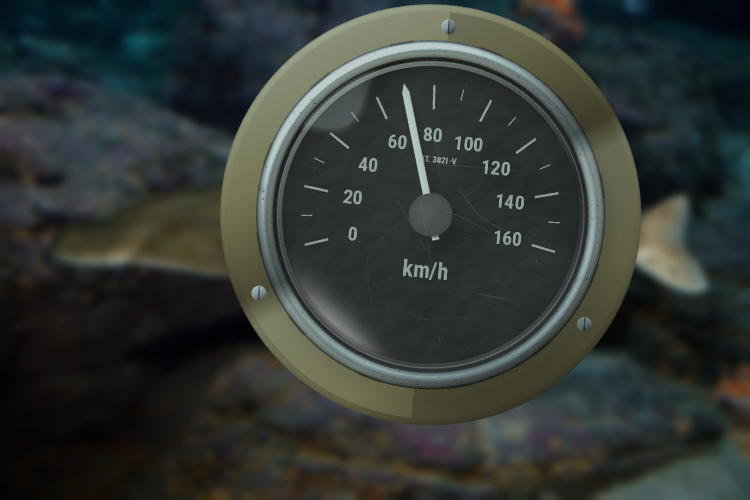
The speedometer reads 70 km/h
